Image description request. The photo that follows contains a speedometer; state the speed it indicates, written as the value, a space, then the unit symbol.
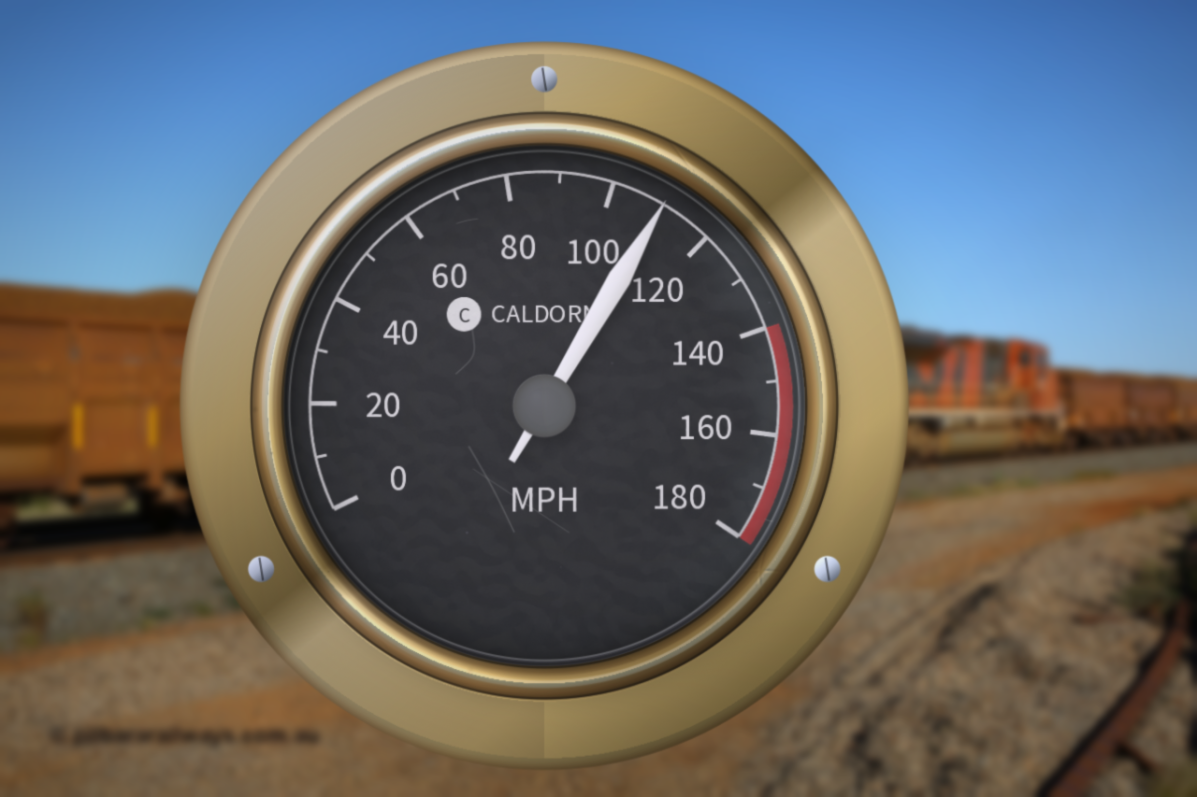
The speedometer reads 110 mph
